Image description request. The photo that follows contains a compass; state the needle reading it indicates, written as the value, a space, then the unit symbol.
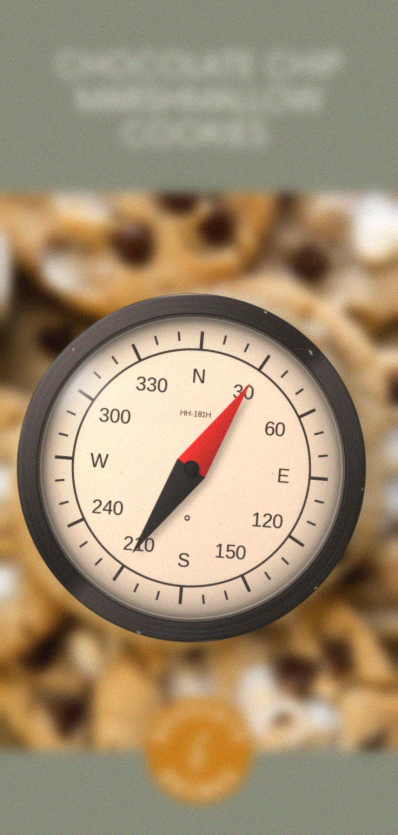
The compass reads 30 °
